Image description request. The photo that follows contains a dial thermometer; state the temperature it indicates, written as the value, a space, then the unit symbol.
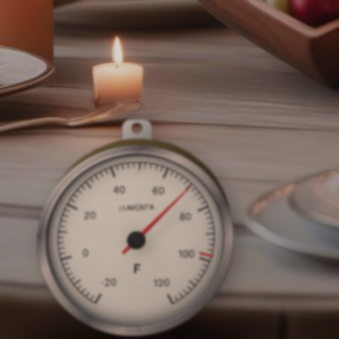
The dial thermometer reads 70 °F
